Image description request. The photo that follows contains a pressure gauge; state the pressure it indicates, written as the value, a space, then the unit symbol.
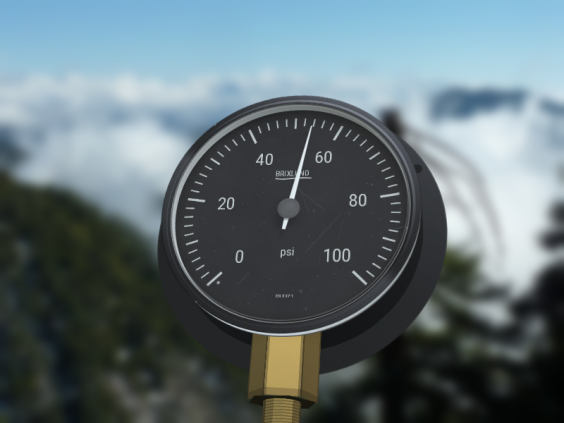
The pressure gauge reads 54 psi
